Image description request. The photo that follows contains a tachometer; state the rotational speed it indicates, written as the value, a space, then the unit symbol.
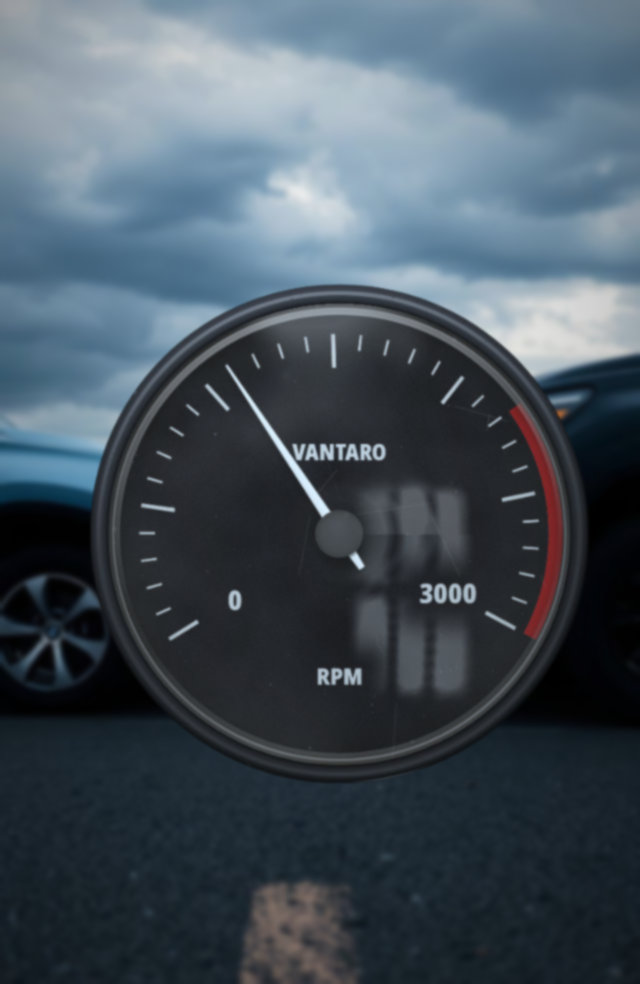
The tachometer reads 1100 rpm
